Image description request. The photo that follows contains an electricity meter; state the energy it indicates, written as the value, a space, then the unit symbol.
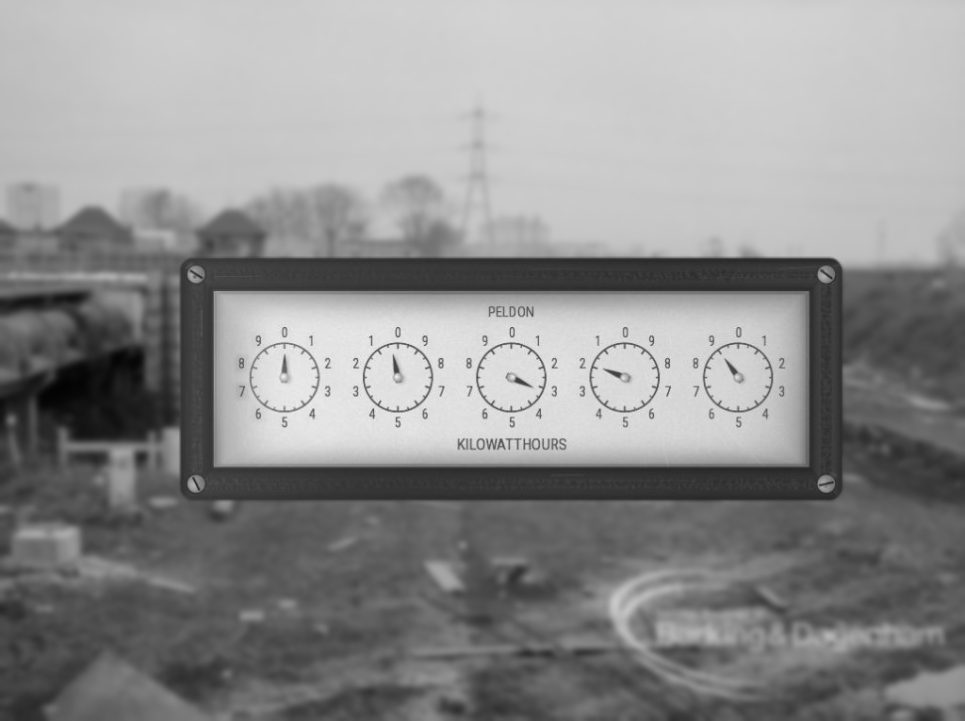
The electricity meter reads 319 kWh
